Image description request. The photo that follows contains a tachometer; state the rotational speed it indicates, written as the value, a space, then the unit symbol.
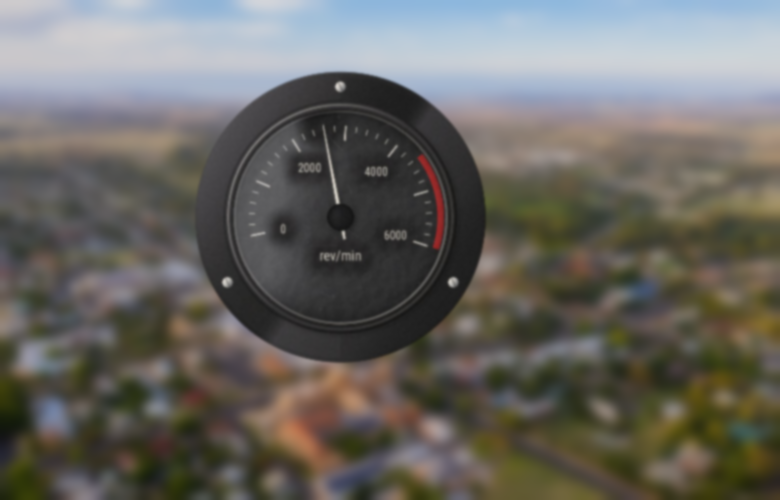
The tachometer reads 2600 rpm
